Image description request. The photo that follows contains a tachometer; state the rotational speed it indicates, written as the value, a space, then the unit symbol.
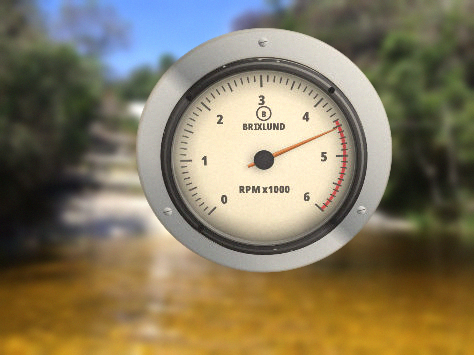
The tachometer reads 4500 rpm
